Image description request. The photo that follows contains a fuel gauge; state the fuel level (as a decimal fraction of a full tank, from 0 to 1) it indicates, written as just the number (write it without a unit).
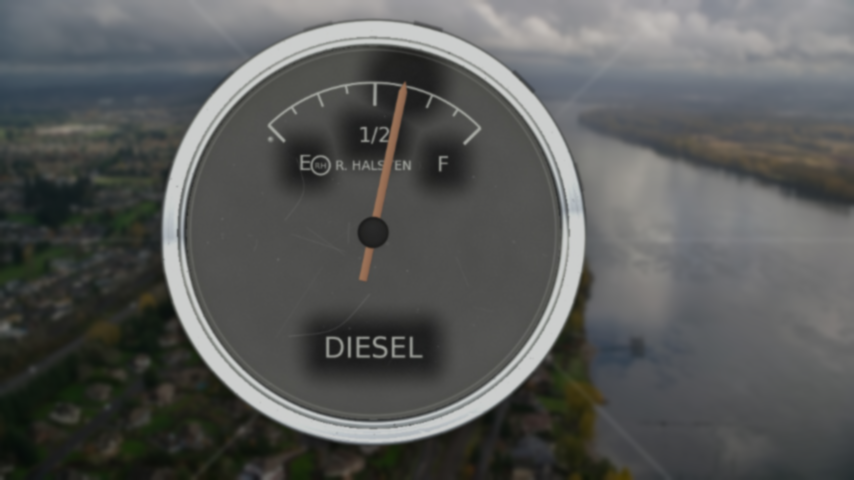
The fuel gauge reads 0.625
